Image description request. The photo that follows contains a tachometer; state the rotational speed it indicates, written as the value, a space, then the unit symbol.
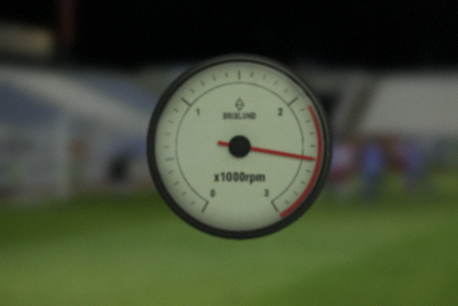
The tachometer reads 2500 rpm
